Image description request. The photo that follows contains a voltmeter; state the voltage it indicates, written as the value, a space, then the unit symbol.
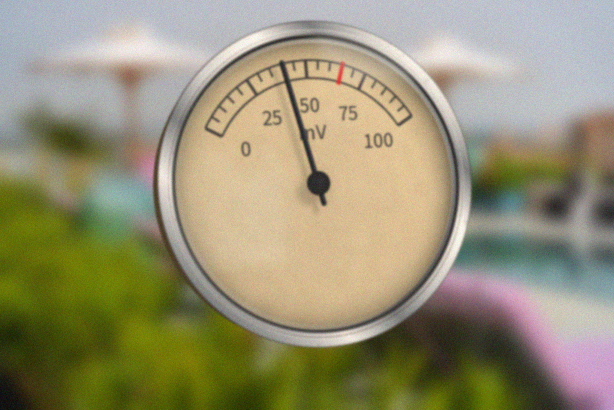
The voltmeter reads 40 mV
